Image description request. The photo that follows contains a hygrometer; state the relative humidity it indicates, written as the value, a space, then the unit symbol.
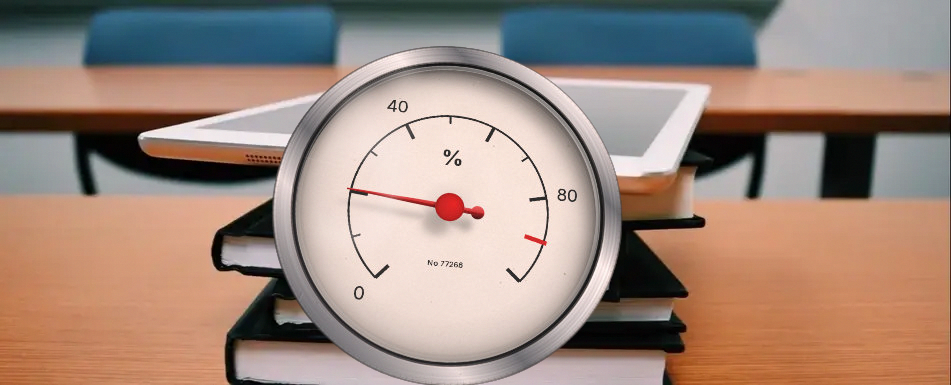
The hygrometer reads 20 %
